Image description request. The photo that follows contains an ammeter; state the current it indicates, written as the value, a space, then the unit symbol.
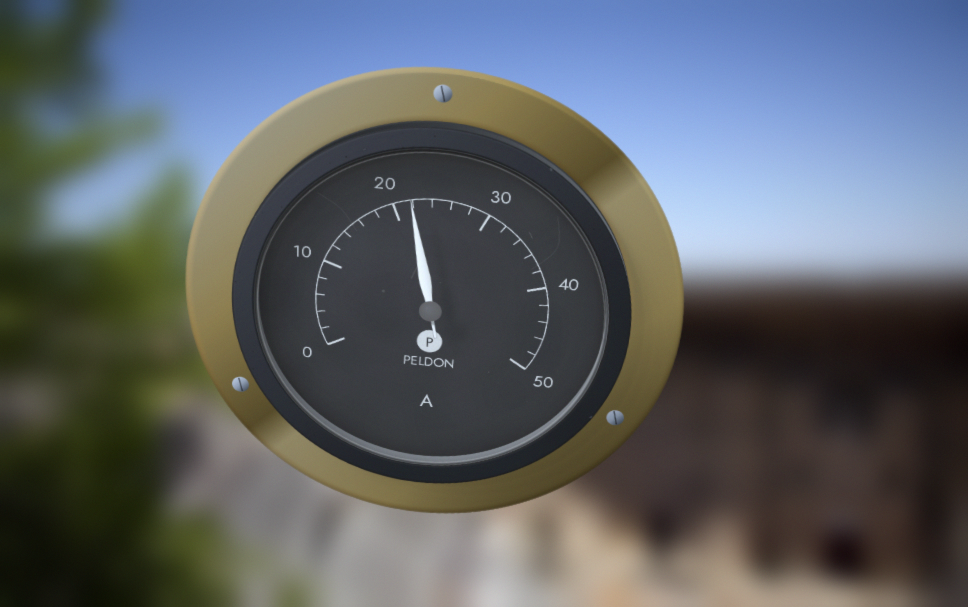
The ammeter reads 22 A
